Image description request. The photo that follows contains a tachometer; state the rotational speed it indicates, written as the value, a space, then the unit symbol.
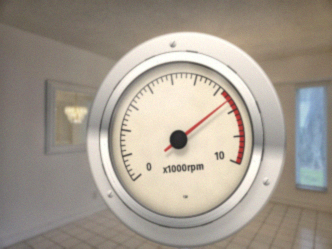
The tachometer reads 7600 rpm
